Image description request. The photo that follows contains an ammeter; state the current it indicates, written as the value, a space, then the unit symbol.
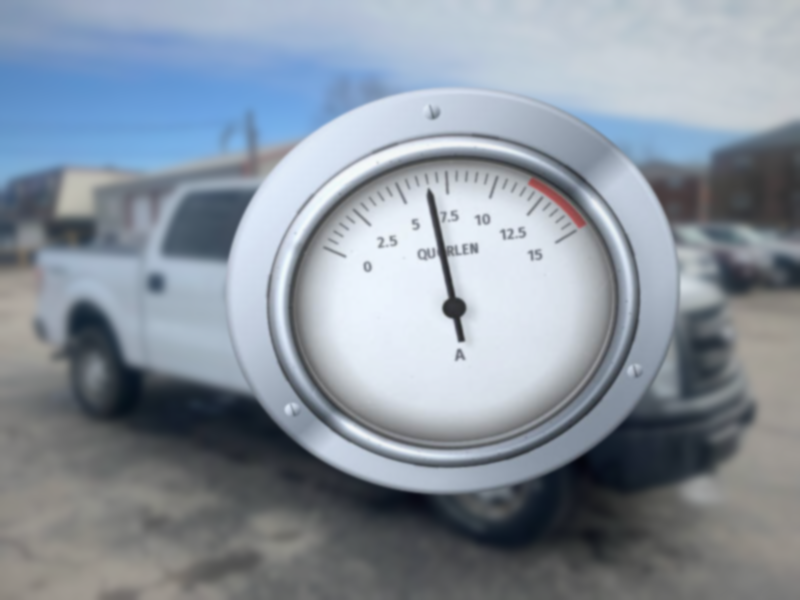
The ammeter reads 6.5 A
